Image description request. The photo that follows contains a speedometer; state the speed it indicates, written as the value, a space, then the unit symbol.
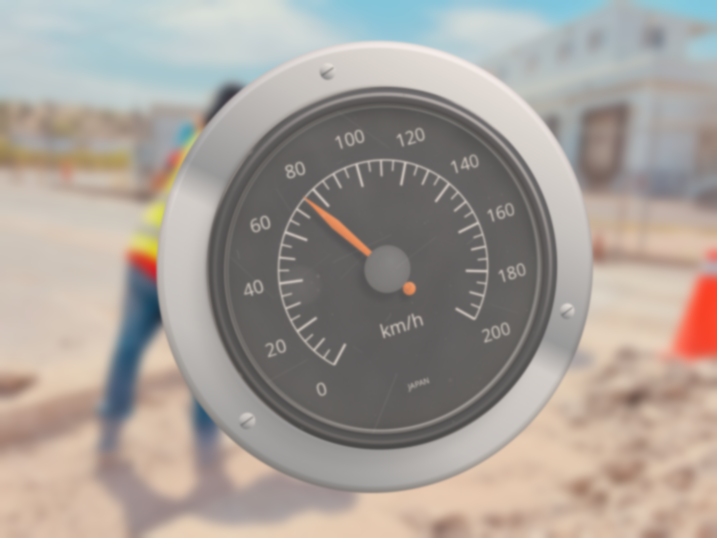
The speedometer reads 75 km/h
